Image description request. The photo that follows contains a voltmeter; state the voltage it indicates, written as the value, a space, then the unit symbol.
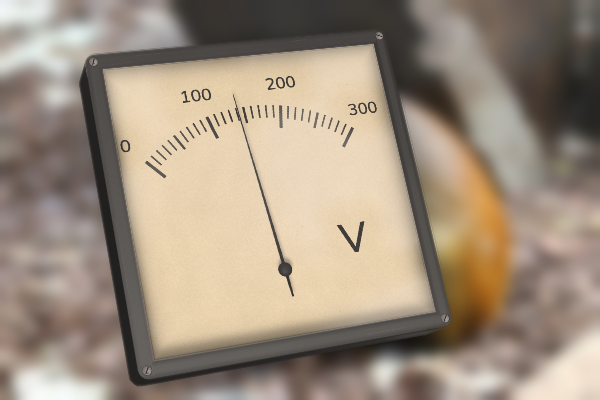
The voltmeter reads 140 V
